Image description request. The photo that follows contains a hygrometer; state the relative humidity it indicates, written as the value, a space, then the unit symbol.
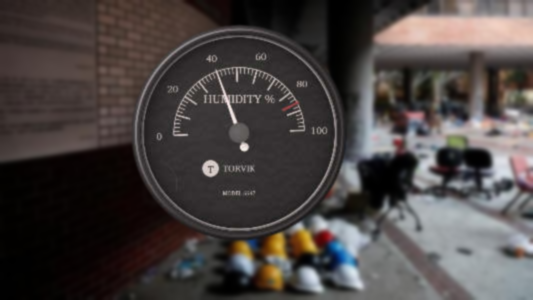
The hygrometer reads 40 %
